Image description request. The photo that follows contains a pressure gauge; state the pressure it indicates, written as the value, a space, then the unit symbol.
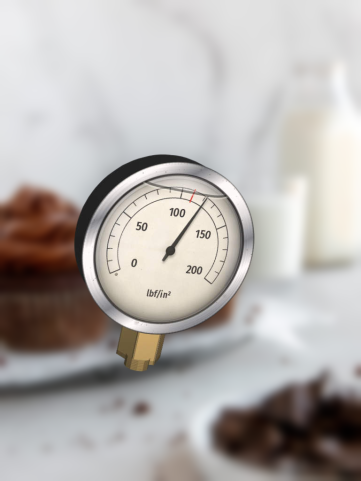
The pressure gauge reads 120 psi
